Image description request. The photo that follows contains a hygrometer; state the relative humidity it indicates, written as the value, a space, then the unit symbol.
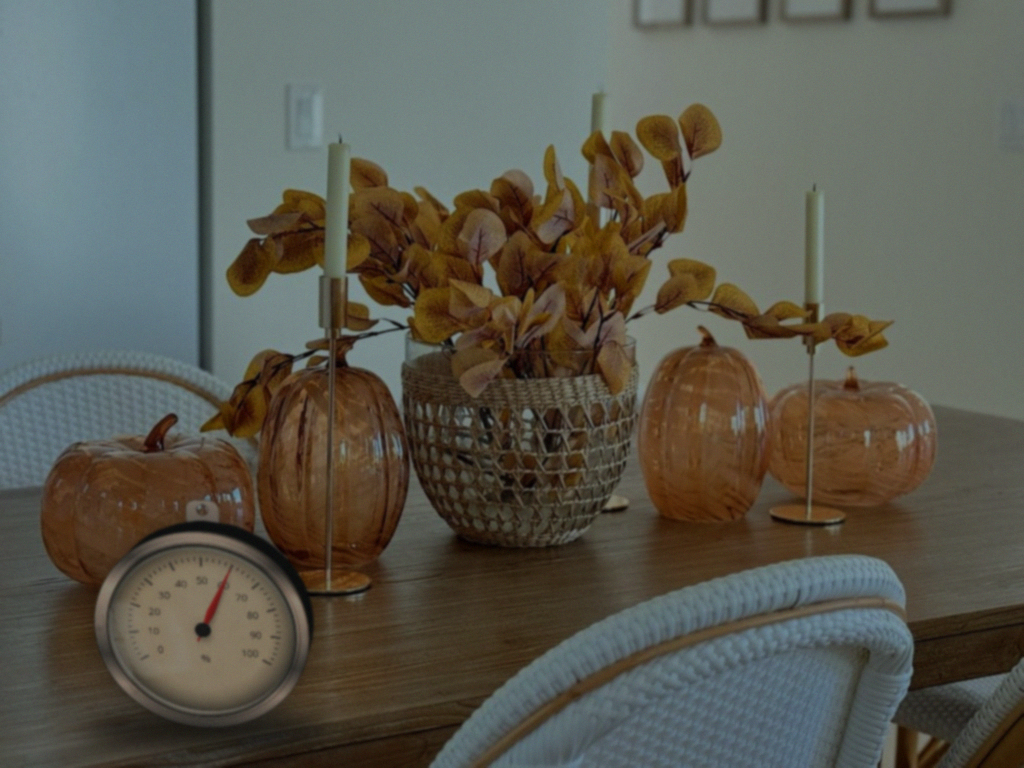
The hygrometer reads 60 %
